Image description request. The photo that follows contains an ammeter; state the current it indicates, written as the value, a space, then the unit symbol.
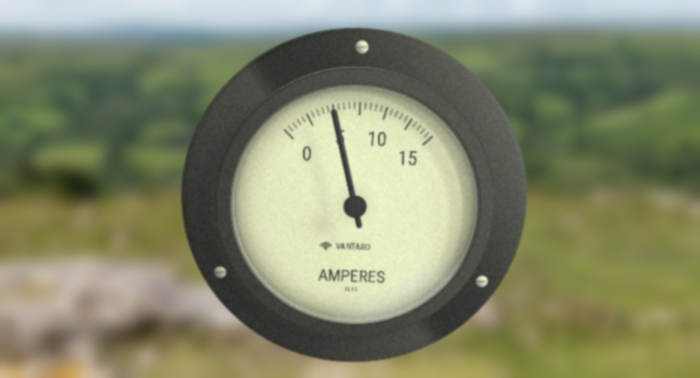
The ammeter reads 5 A
